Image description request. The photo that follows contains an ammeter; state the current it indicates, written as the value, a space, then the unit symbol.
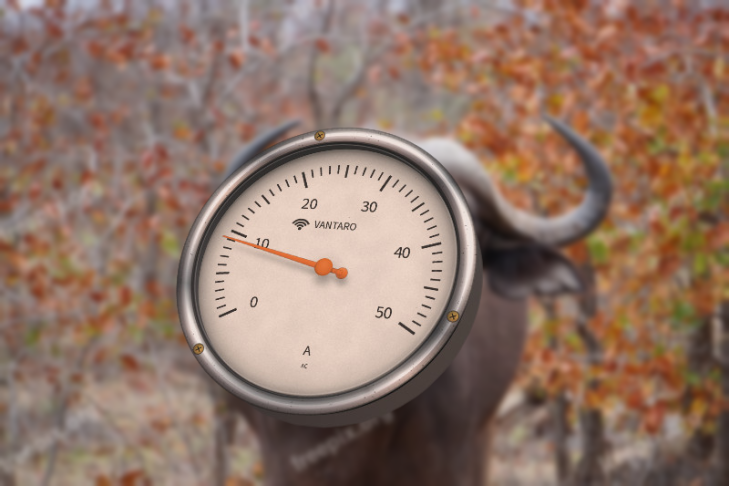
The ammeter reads 9 A
